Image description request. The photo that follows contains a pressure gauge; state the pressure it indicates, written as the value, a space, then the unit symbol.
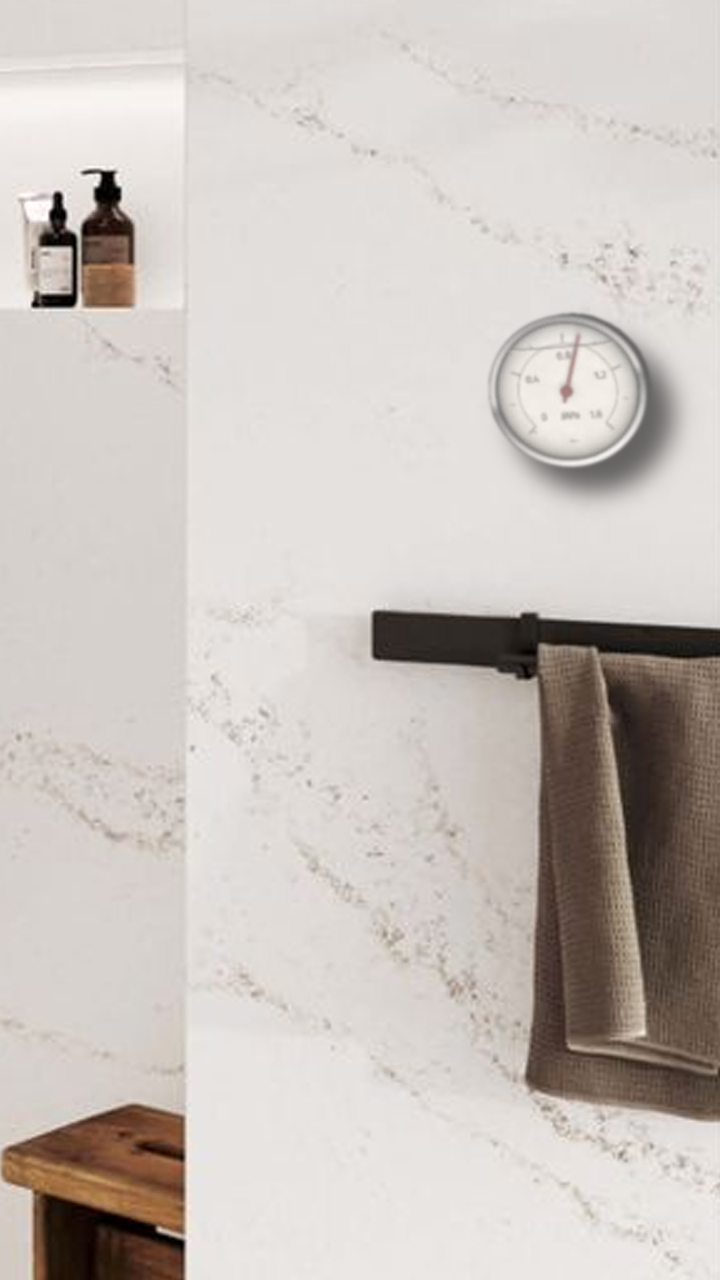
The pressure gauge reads 0.9 MPa
